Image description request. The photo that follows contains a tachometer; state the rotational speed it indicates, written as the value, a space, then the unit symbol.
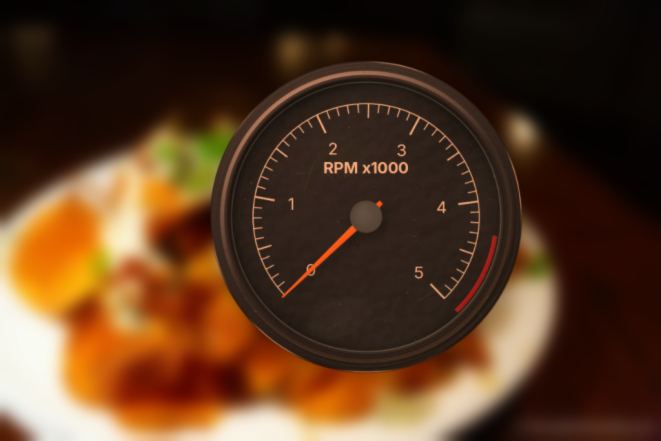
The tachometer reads 0 rpm
